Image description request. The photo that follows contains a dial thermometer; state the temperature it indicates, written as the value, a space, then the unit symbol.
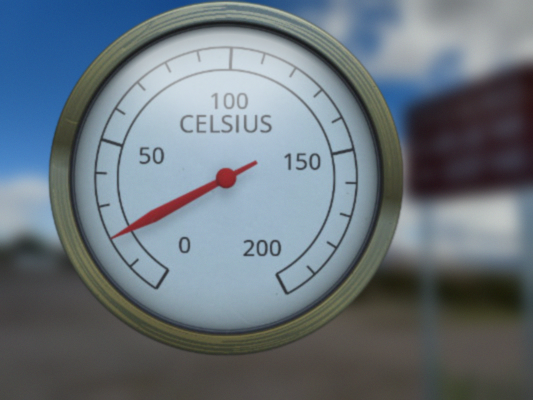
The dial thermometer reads 20 °C
